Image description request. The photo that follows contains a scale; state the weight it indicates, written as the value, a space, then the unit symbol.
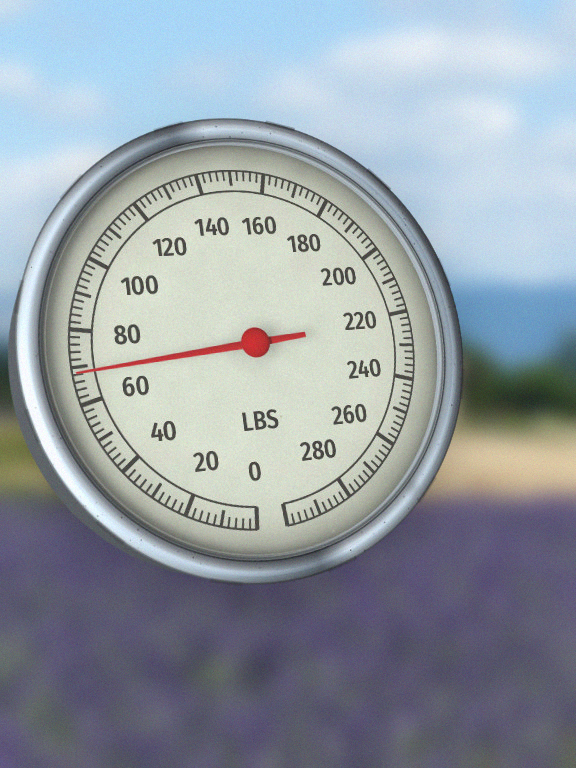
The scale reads 68 lb
